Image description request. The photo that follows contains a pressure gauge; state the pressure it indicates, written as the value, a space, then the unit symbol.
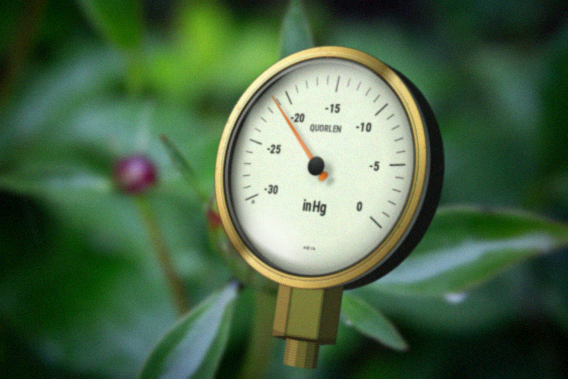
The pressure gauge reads -21 inHg
